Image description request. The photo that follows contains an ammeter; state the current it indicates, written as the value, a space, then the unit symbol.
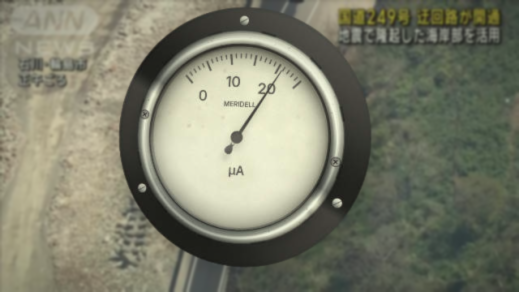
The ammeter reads 21 µA
